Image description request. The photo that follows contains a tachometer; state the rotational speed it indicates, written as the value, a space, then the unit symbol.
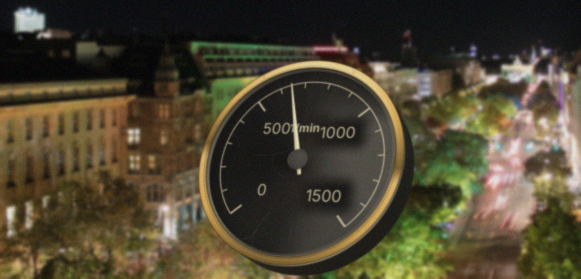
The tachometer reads 650 rpm
